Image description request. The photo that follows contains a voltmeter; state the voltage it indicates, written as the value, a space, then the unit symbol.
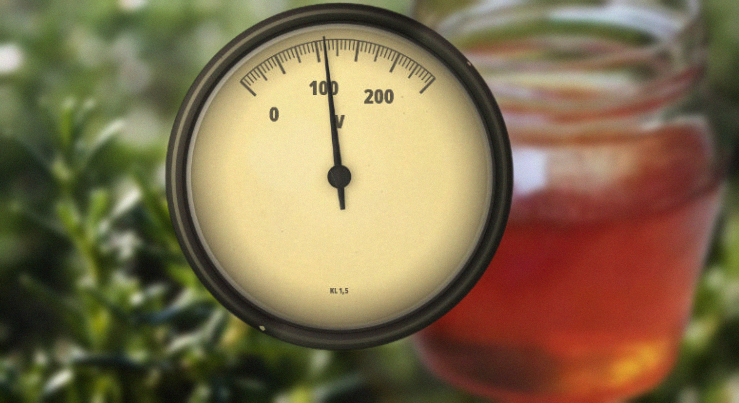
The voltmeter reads 110 V
